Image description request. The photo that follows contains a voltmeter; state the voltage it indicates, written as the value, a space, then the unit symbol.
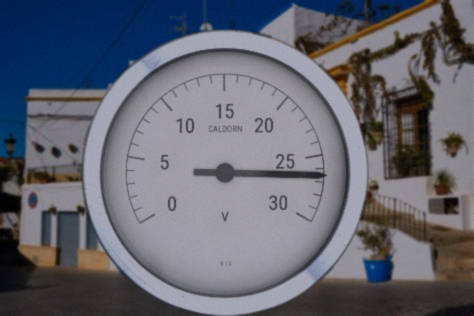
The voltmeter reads 26.5 V
